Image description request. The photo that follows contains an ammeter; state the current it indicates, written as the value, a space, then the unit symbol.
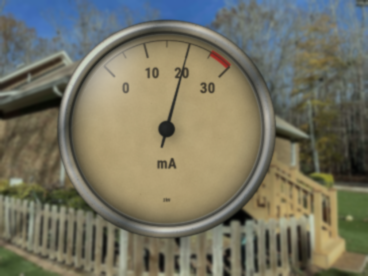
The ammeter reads 20 mA
